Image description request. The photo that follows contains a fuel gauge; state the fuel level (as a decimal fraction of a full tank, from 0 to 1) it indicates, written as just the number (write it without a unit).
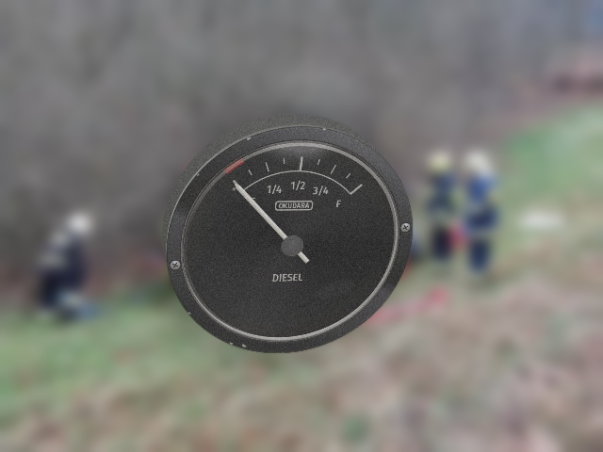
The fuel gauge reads 0
